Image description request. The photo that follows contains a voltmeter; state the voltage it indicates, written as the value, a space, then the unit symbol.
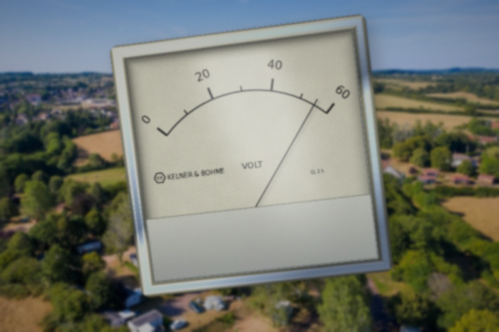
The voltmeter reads 55 V
